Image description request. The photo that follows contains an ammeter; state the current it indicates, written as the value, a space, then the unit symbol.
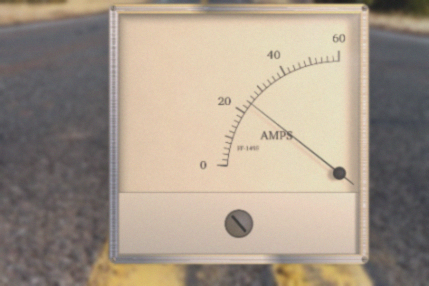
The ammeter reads 24 A
